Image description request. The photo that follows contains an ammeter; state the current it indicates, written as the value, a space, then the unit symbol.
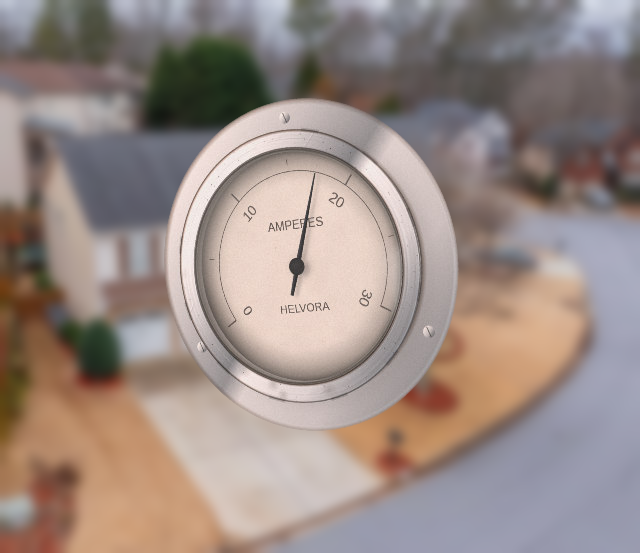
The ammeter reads 17.5 A
